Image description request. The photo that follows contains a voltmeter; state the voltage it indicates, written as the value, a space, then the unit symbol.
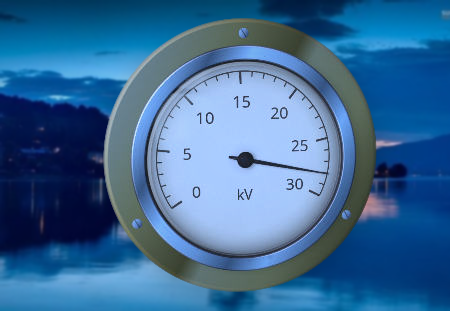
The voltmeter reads 28 kV
